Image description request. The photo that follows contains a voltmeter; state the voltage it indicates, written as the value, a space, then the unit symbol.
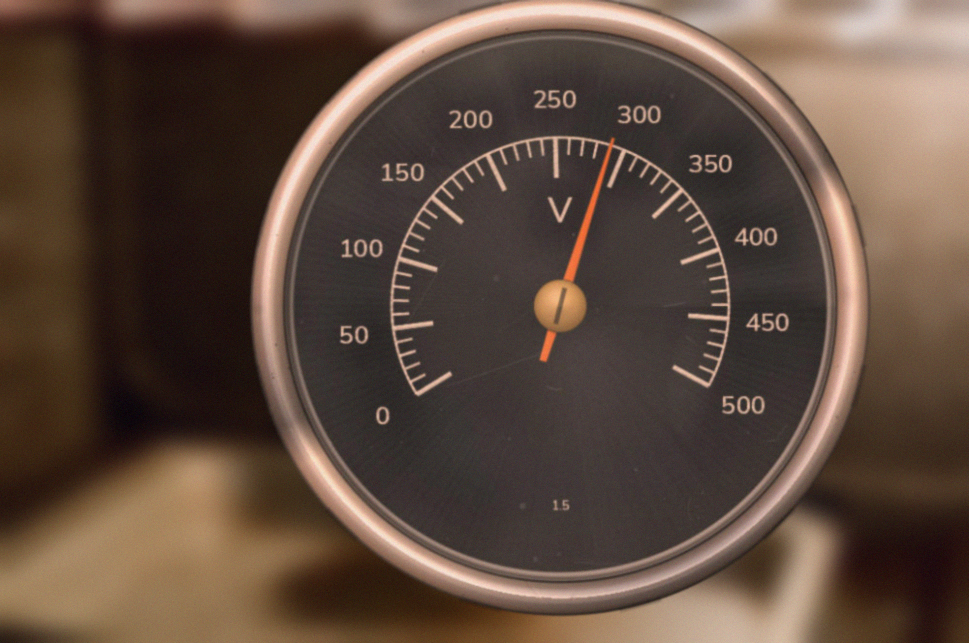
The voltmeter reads 290 V
